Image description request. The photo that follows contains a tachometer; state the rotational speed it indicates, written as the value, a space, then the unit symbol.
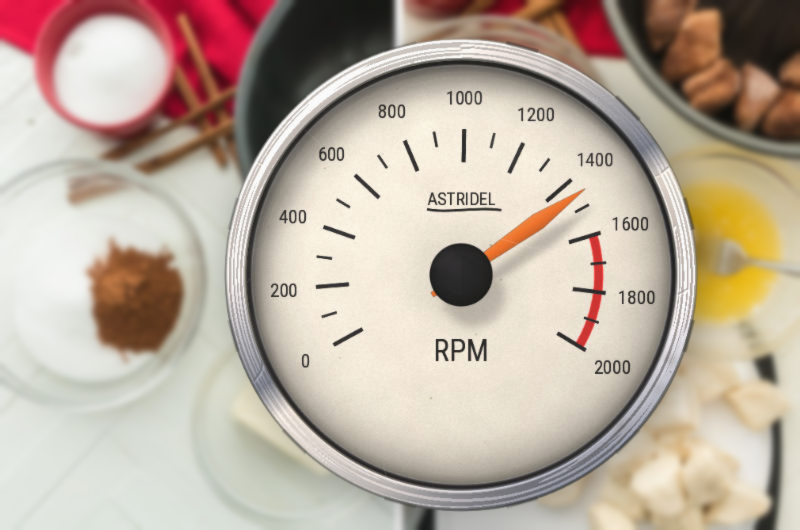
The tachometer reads 1450 rpm
